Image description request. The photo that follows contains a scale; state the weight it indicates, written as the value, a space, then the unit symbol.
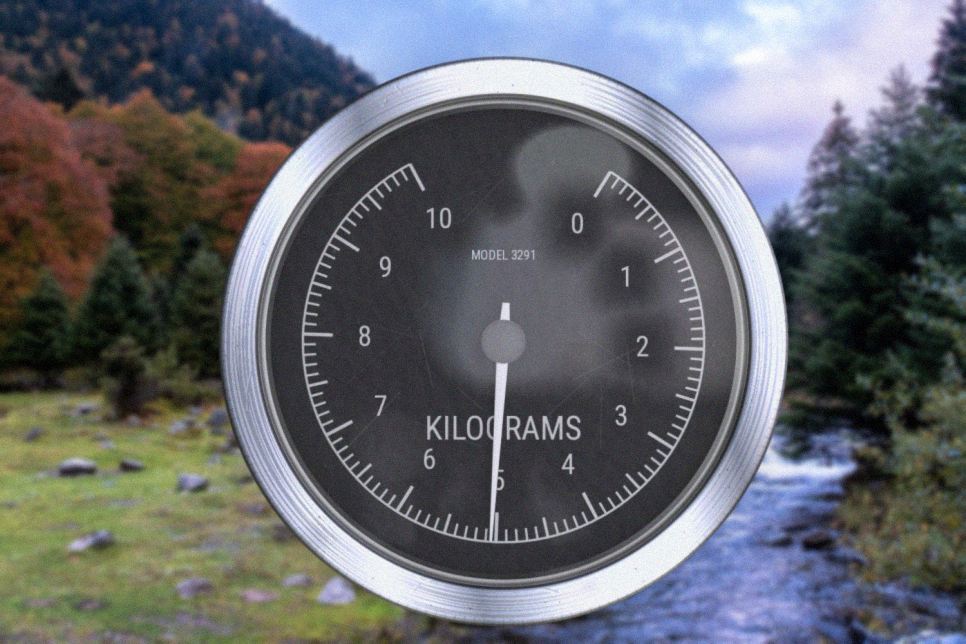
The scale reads 5.05 kg
